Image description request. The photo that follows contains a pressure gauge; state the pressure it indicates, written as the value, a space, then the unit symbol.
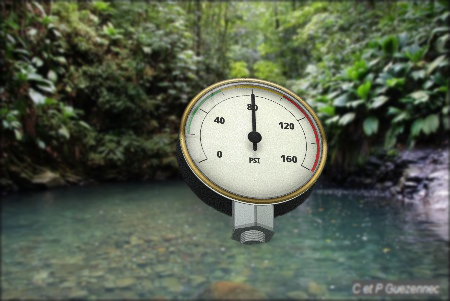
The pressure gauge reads 80 psi
